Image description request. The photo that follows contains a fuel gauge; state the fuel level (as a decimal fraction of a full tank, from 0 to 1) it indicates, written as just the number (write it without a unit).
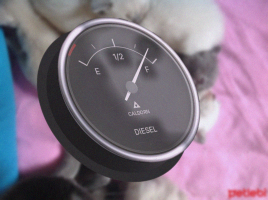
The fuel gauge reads 0.875
